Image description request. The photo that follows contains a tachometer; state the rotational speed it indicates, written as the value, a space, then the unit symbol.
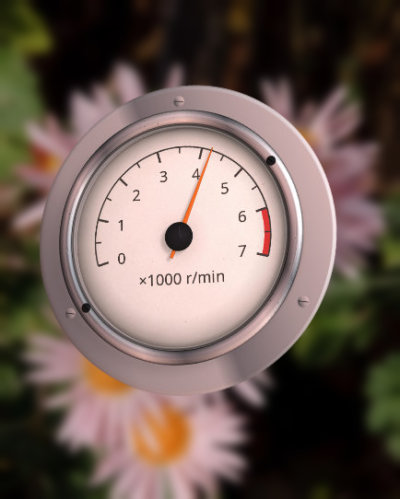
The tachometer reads 4250 rpm
